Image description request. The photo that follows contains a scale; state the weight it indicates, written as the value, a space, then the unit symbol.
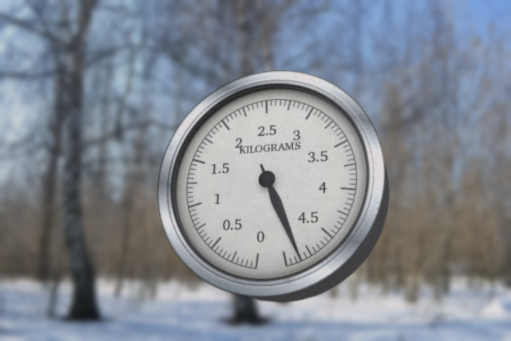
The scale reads 4.85 kg
